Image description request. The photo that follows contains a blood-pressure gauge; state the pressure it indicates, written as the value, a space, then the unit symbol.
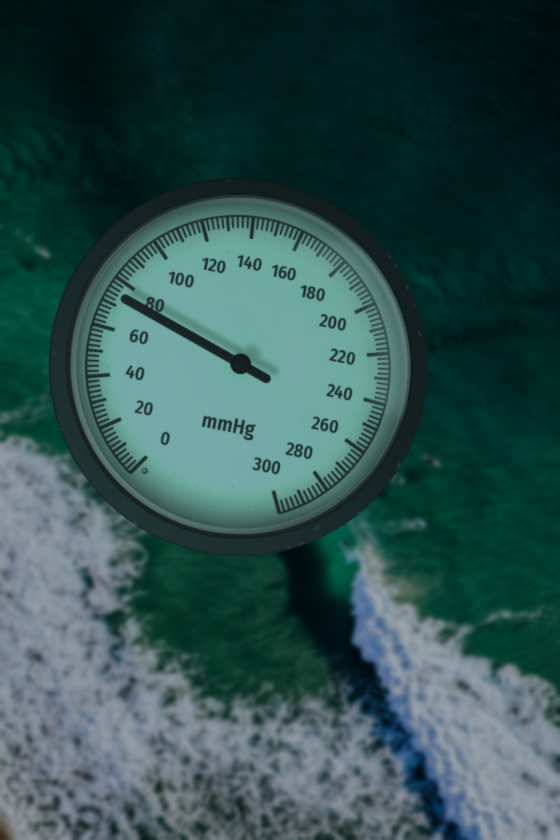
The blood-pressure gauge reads 74 mmHg
